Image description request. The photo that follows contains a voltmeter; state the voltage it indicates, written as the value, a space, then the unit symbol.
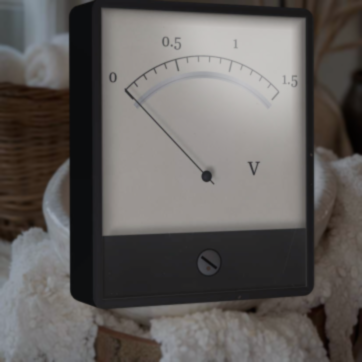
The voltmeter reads 0 V
